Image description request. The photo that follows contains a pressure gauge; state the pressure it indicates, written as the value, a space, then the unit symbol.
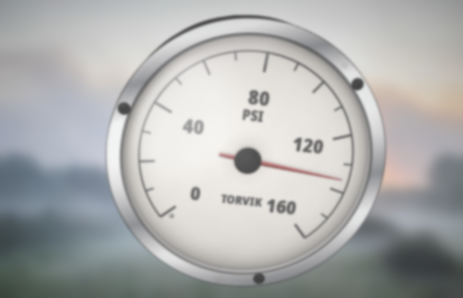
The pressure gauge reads 135 psi
